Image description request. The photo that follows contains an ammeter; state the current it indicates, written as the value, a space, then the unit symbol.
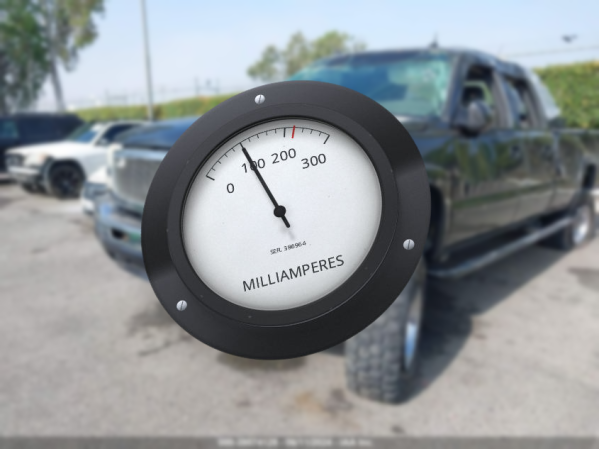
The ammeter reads 100 mA
